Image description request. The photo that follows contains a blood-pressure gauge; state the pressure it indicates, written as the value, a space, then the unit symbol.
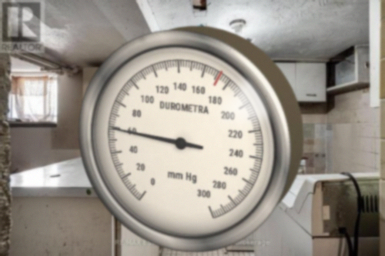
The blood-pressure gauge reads 60 mmHg
